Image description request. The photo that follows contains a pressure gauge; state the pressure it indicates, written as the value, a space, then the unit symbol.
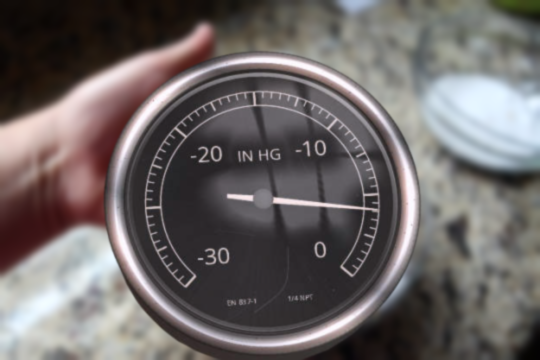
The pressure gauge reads -4 inHg
